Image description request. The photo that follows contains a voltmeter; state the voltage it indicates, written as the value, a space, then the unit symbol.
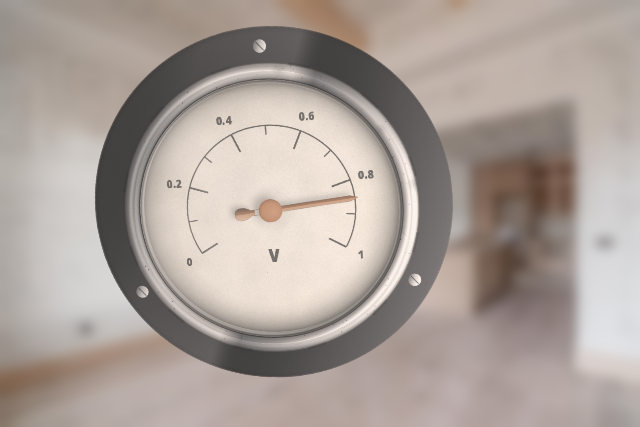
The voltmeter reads 0.85 V
